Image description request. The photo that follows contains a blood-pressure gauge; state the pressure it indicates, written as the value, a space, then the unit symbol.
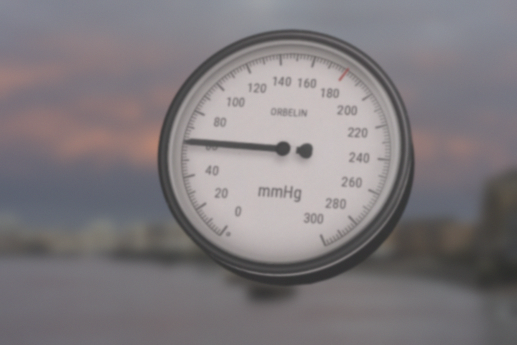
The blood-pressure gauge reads 60 mmHg
